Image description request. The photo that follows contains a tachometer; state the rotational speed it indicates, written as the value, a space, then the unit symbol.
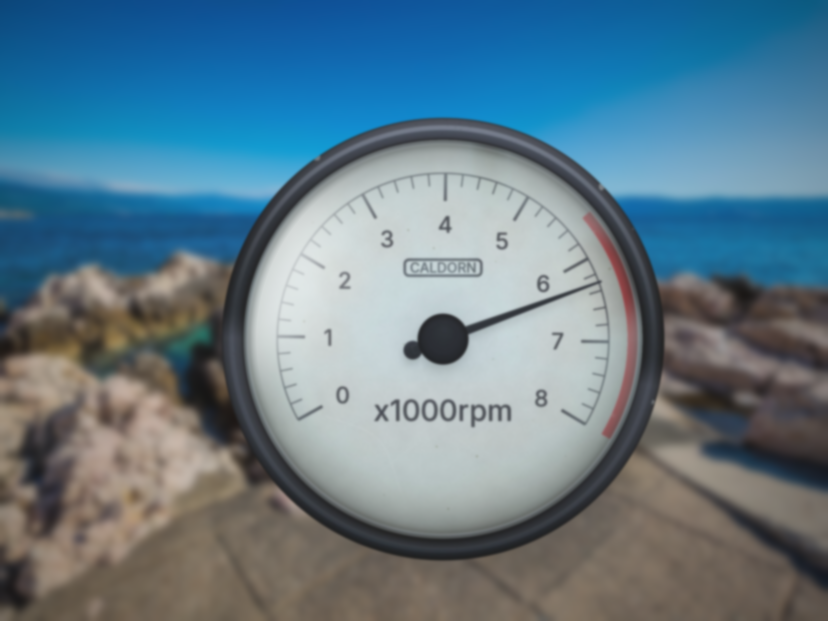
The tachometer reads 6300 rpm
